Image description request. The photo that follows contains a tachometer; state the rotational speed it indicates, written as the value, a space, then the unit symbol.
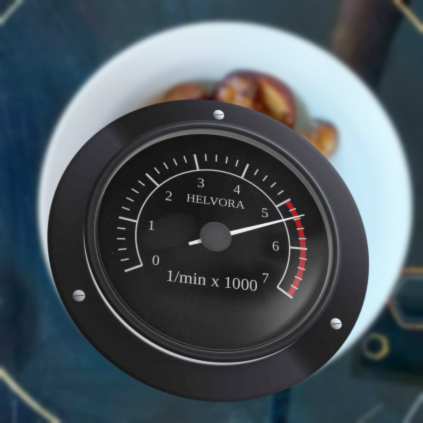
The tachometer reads 5400 rpm
